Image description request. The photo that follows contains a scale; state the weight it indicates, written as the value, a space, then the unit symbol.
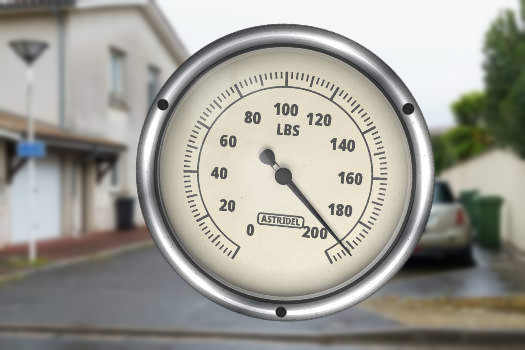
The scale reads 192 lb
